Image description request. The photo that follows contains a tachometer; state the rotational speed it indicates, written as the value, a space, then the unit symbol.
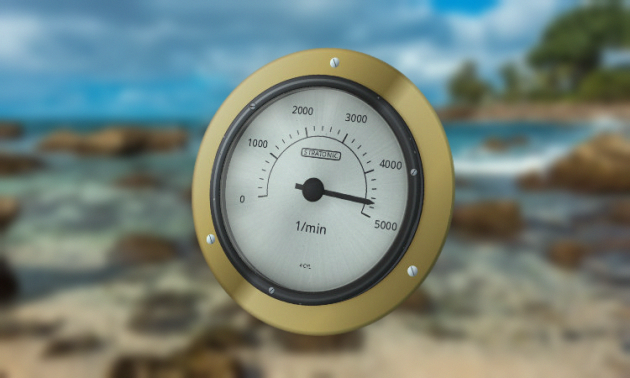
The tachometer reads 4700 rpm
